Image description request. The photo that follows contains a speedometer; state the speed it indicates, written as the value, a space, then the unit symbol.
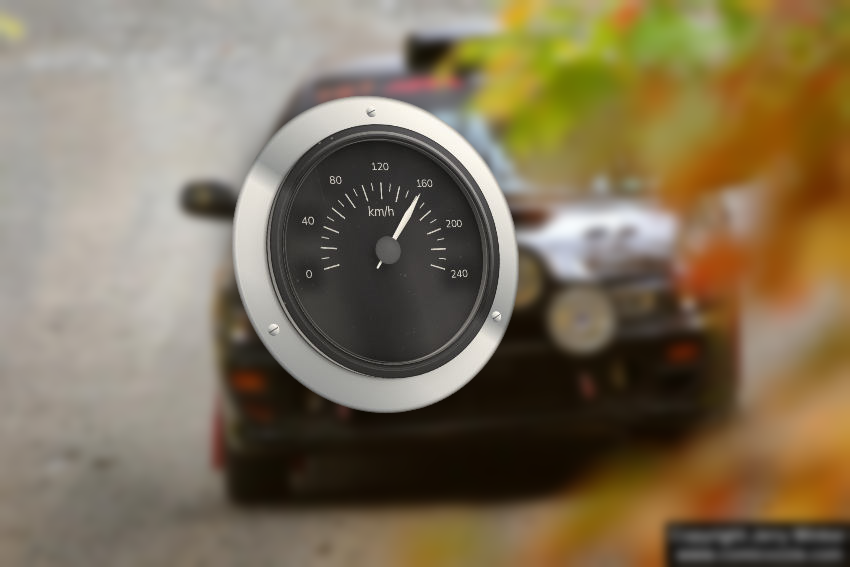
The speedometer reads 160 km/h
